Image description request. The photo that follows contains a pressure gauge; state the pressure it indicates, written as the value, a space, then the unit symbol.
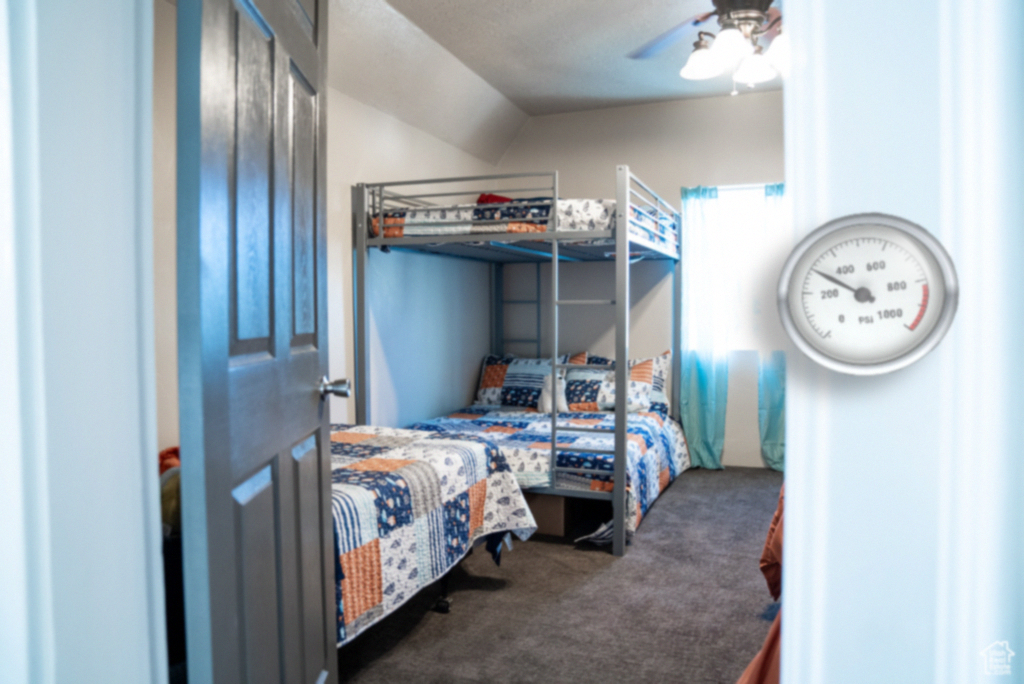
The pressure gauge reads 300 psi
